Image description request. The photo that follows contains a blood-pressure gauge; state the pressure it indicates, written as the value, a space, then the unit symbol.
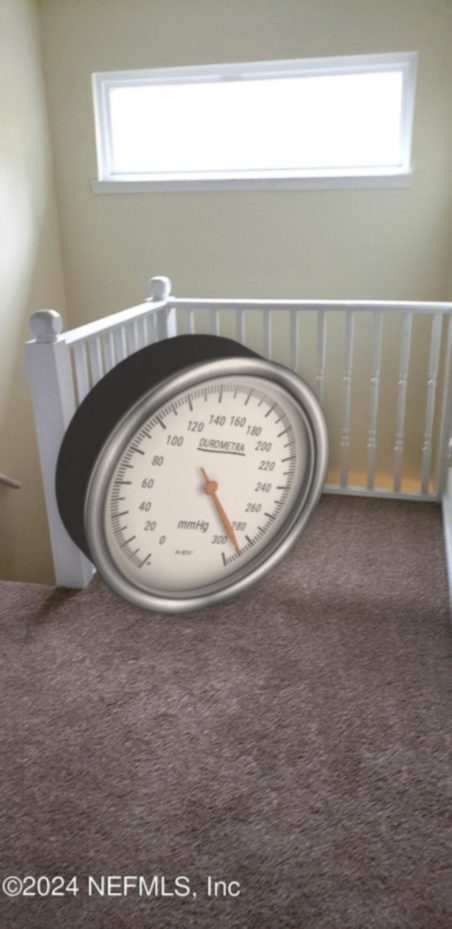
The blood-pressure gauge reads 290 mmHg
